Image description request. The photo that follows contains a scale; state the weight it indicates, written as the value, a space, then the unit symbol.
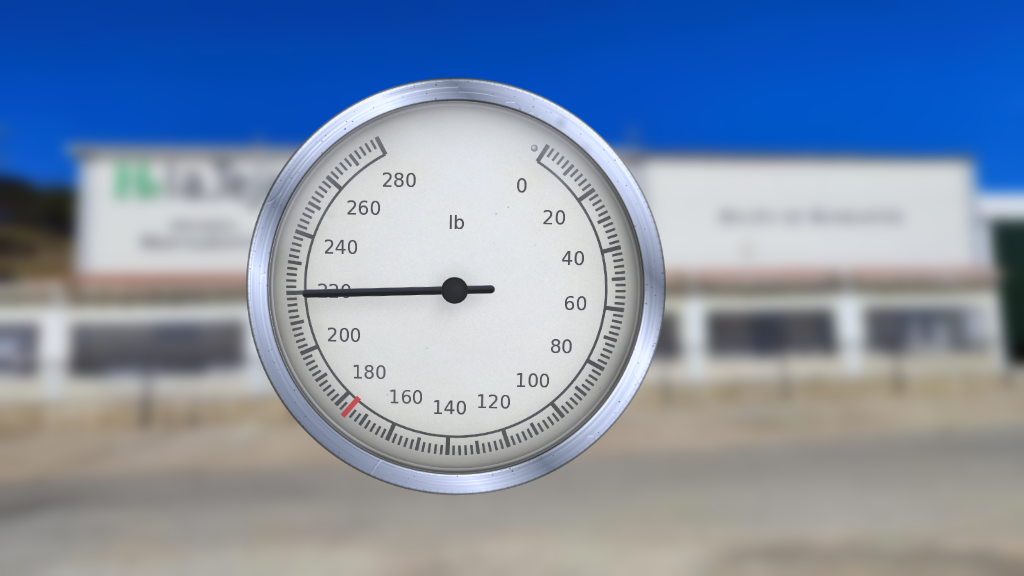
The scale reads 220 lb
